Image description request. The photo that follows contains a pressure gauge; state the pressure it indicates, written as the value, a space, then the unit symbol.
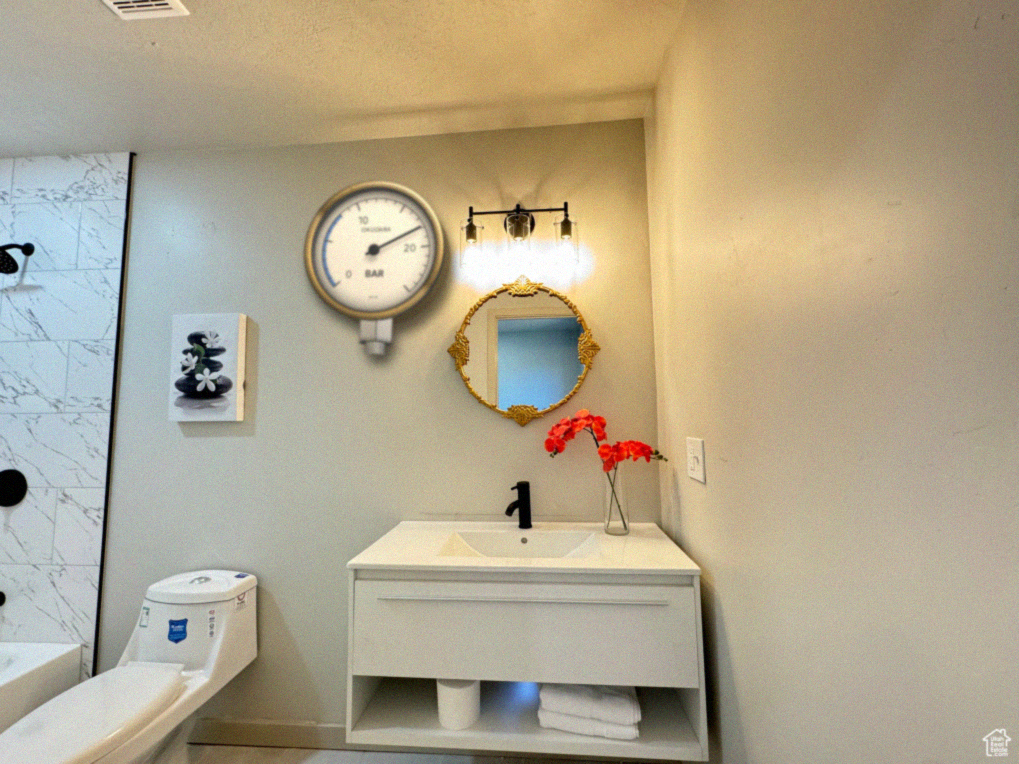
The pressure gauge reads 18 bar
